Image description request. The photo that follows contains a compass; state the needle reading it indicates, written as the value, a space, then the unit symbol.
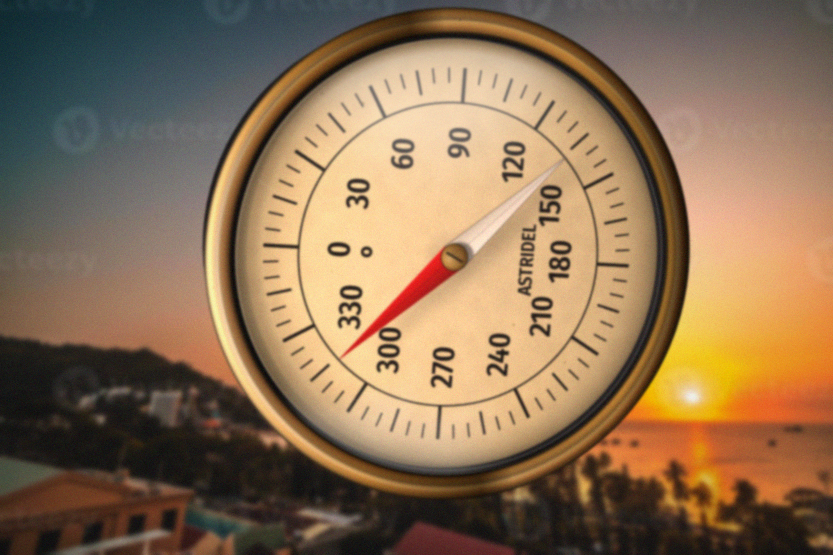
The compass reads 315 °
